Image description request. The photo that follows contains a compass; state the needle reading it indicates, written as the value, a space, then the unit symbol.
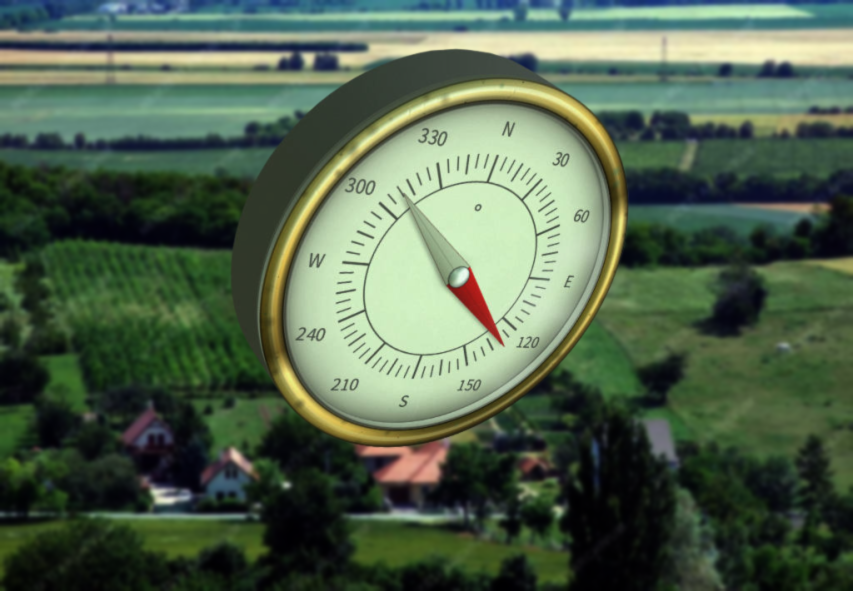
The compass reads 130 °
